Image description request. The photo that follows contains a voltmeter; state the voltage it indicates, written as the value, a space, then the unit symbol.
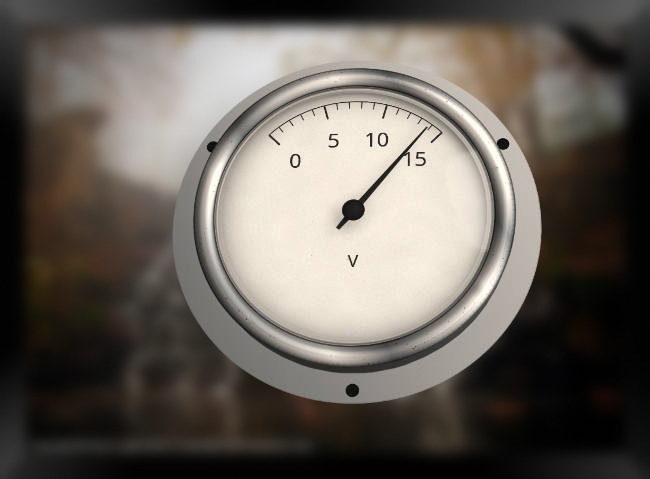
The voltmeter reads 14 V
